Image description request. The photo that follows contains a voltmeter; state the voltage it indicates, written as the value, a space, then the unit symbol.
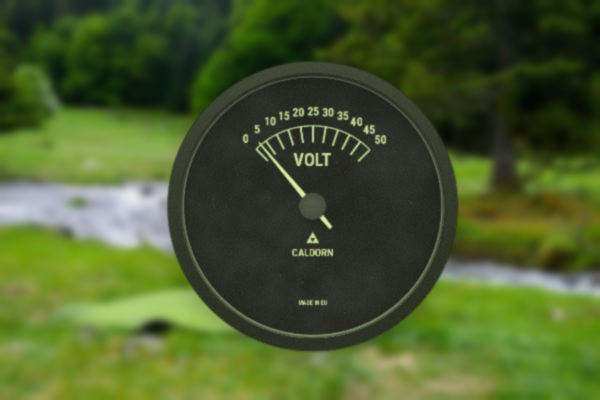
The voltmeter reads 2.5 V
